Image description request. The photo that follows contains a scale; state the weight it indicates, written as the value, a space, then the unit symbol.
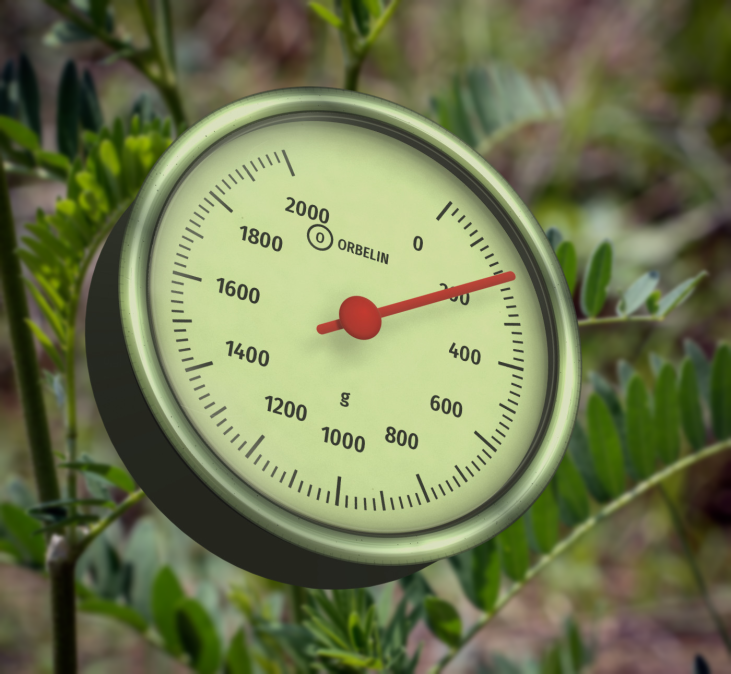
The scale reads 200 g
